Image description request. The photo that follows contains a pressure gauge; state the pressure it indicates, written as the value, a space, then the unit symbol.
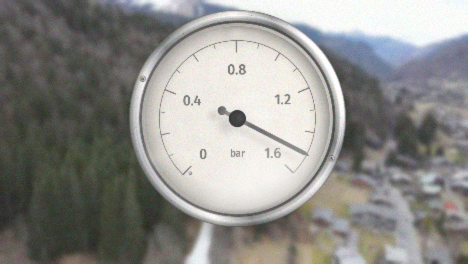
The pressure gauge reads 1.5 bar
